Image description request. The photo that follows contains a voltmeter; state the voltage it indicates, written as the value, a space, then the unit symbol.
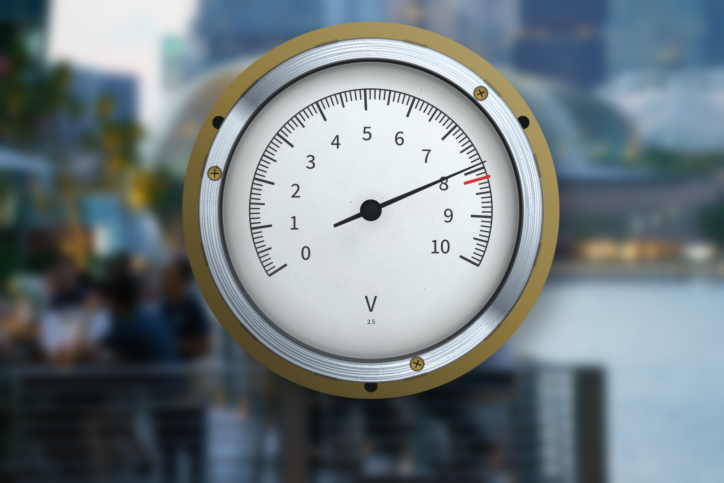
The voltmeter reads 7.9 V
